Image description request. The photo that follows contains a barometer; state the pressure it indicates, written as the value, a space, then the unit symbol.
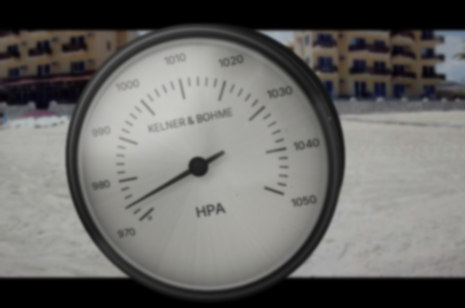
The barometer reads 974 hPa
